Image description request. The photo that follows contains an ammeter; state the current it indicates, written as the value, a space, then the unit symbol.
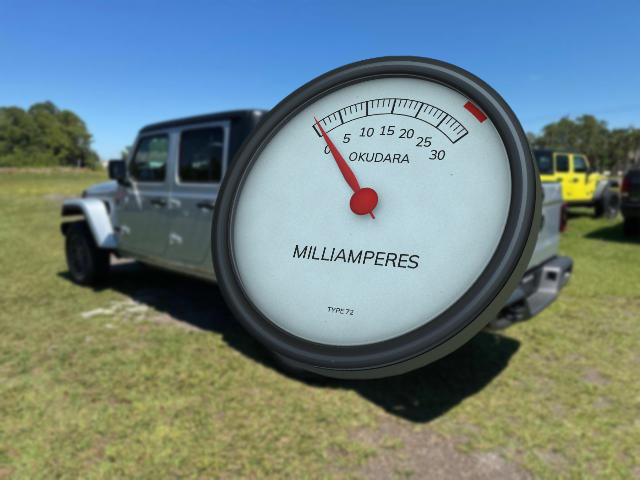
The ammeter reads 1 mA
